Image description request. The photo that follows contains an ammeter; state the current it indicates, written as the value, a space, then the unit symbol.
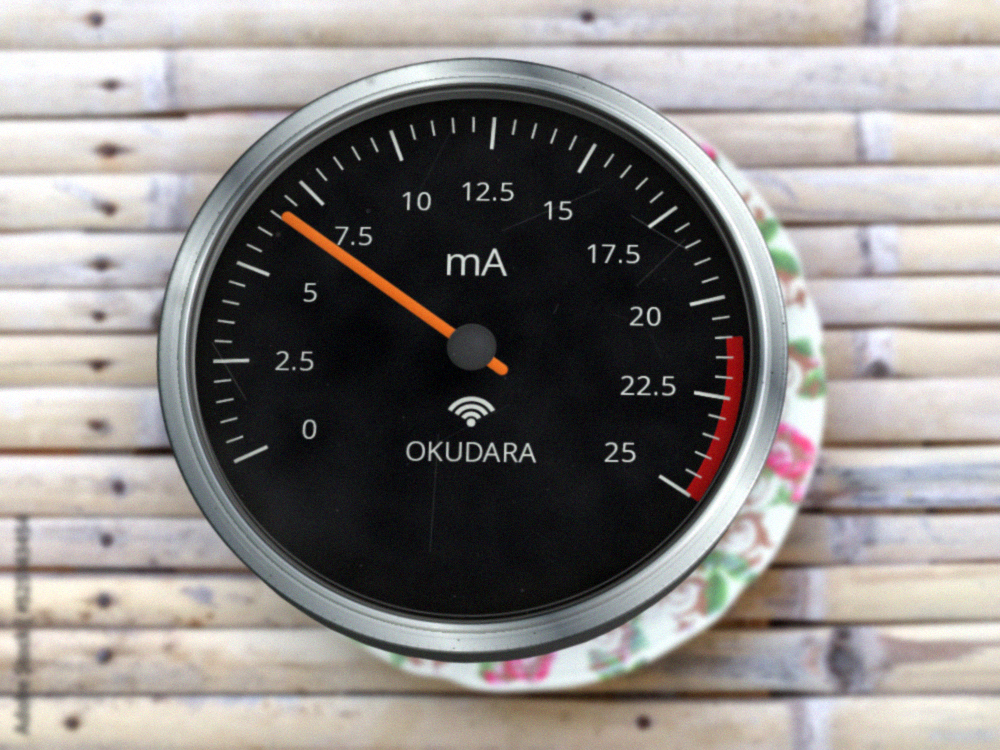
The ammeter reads 6.5 mA
